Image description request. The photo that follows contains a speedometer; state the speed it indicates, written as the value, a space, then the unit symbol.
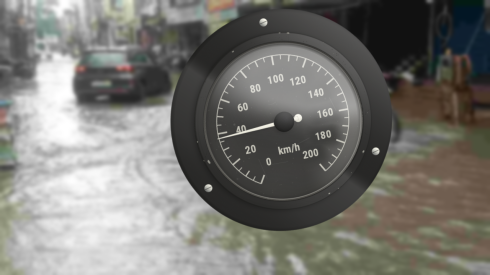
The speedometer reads 37.5 km/h
